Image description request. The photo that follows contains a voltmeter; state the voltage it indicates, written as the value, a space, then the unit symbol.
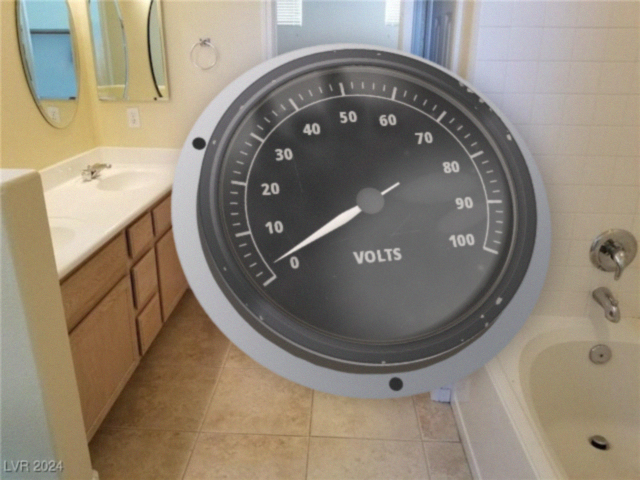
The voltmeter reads 2 V
